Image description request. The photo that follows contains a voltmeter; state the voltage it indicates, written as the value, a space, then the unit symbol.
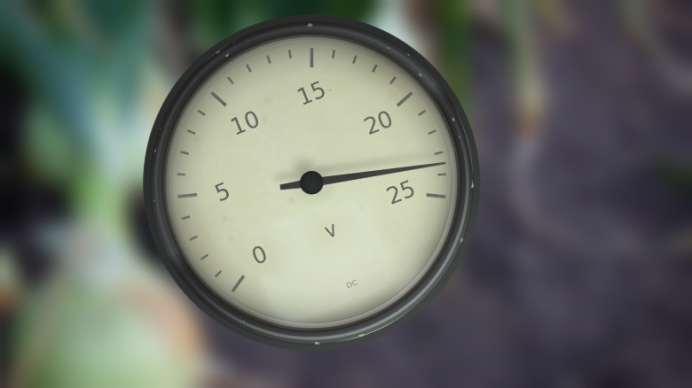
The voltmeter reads 23.5 V
